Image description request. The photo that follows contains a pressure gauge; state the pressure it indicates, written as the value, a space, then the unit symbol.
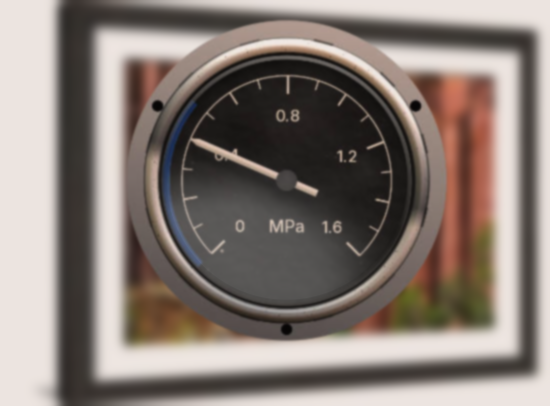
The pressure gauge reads 0.4 MPa
